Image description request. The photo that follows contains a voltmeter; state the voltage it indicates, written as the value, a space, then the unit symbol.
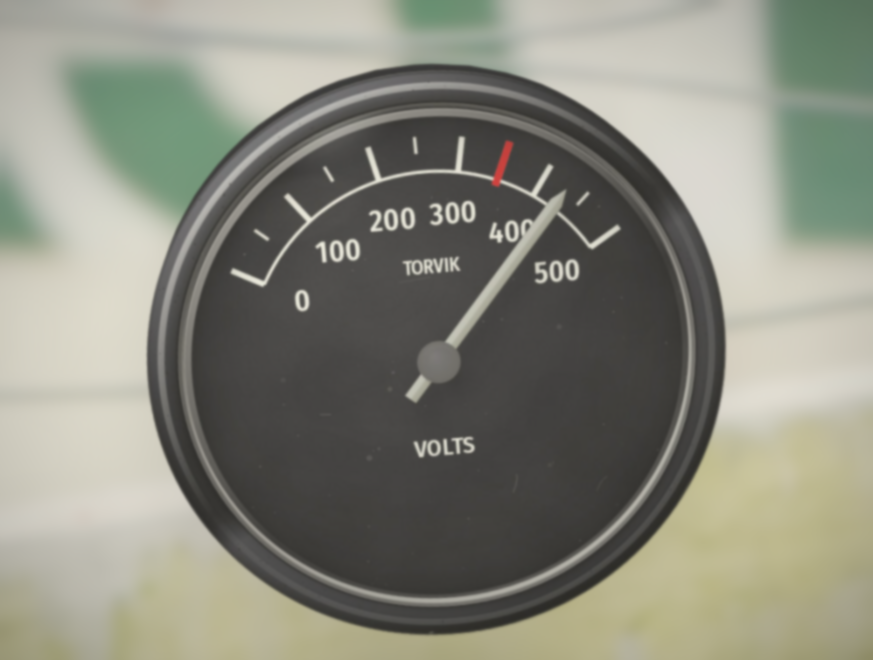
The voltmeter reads 425 V
